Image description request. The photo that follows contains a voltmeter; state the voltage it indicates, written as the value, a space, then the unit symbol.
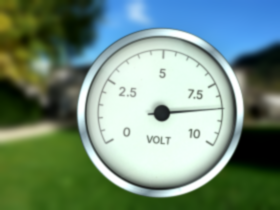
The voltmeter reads 8.5 V
